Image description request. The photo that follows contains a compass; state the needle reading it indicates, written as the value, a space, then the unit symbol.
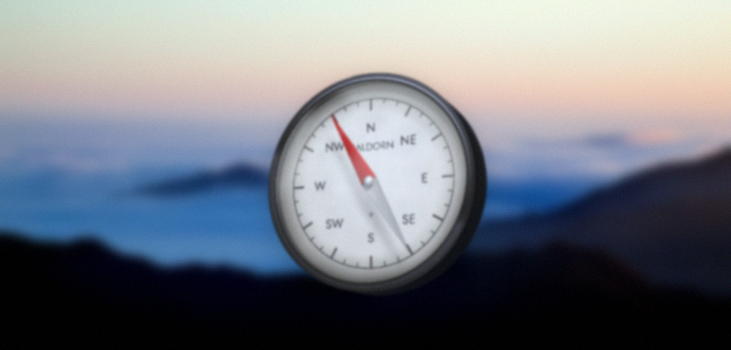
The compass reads 330 °
